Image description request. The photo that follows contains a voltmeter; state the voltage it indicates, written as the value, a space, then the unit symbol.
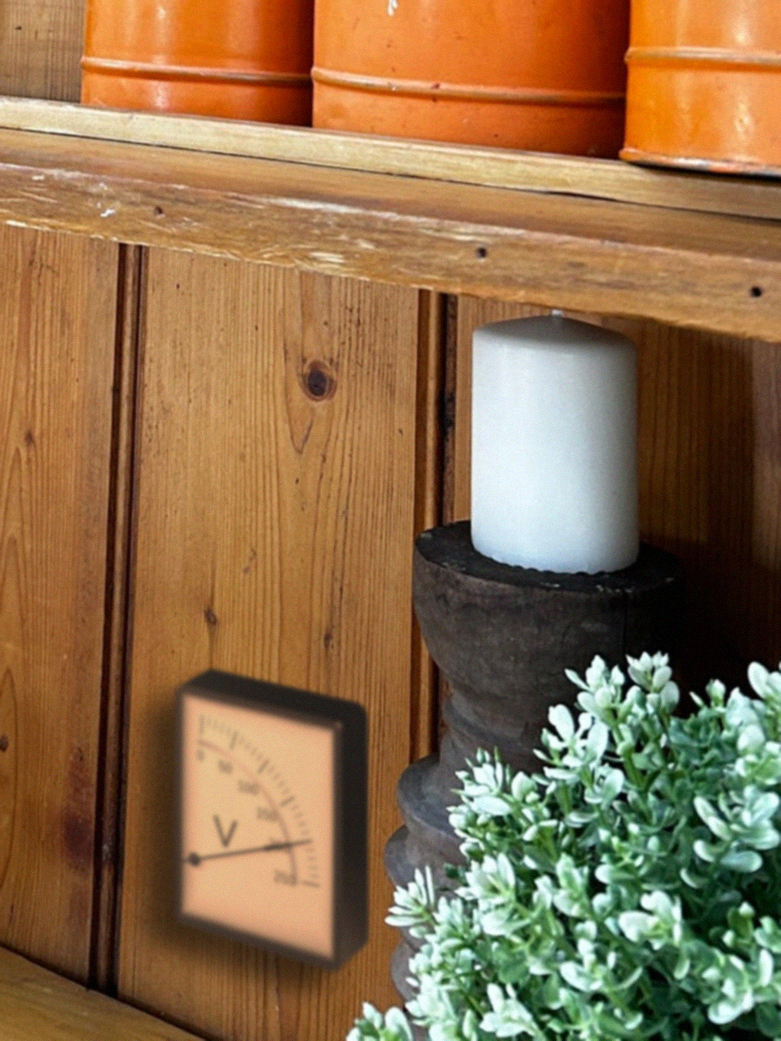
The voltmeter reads 200 V
